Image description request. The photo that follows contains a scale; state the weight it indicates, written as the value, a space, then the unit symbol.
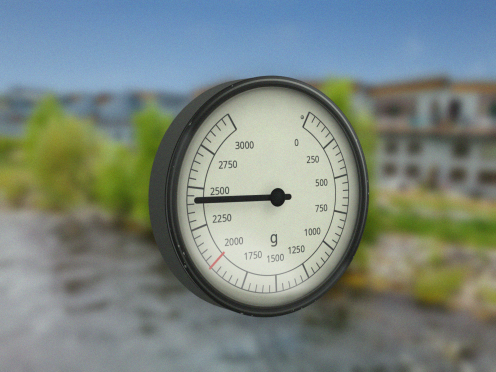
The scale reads 2425 g
